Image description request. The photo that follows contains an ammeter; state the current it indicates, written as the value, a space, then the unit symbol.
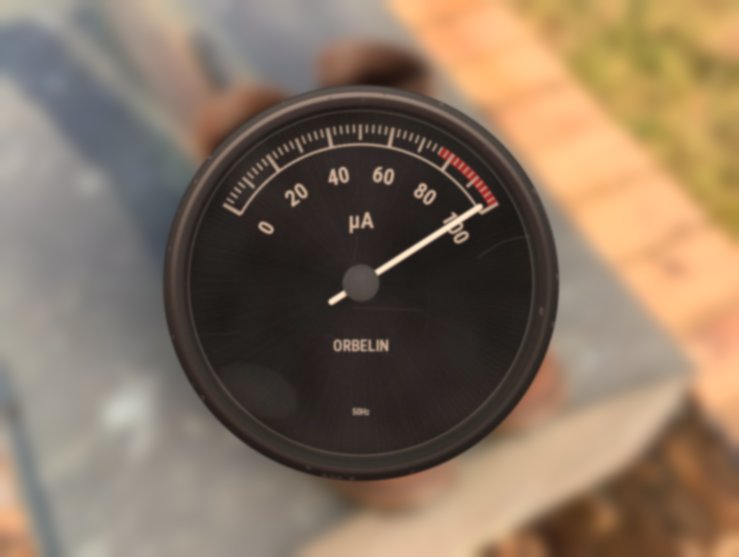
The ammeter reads 98 µA
